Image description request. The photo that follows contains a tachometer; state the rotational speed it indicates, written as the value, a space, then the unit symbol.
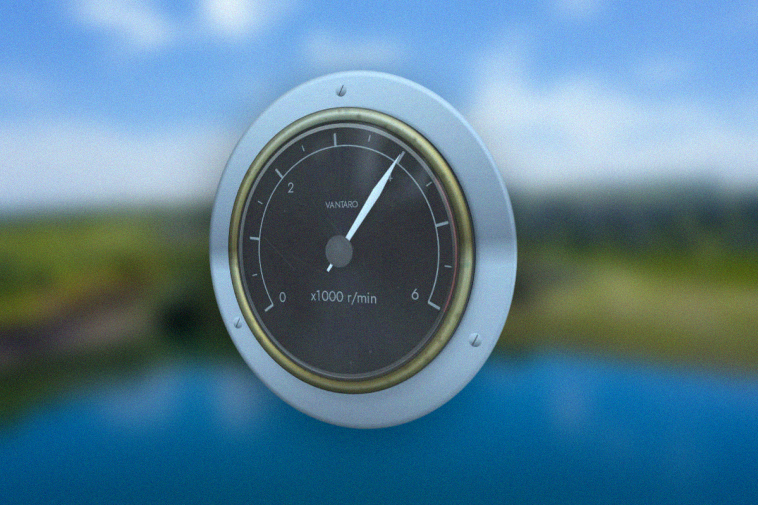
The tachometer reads 4000 rpm
